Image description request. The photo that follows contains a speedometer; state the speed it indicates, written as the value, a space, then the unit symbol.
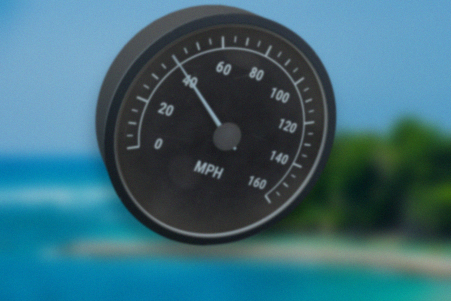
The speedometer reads 40 mph
